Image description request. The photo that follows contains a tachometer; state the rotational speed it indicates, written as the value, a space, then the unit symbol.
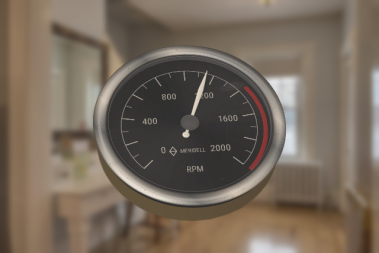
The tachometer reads 1150 rpm
